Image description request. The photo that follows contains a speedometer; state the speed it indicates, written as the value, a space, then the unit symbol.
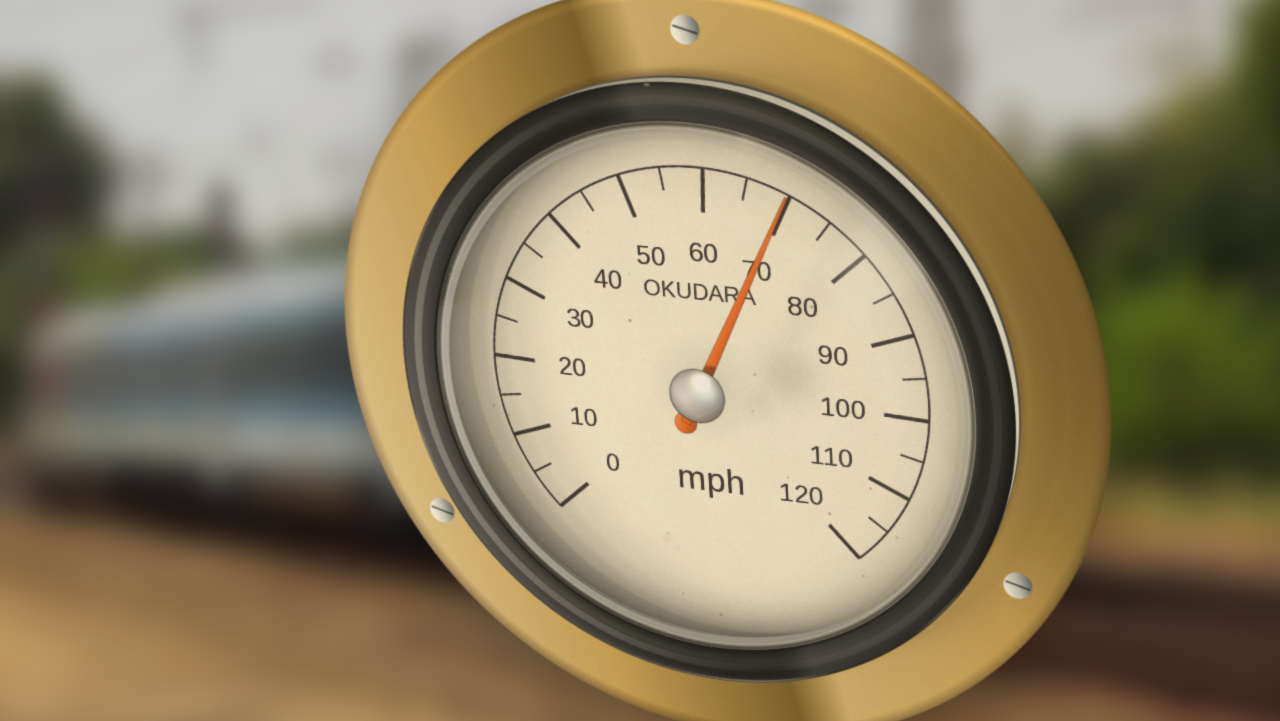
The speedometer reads 70 mph
